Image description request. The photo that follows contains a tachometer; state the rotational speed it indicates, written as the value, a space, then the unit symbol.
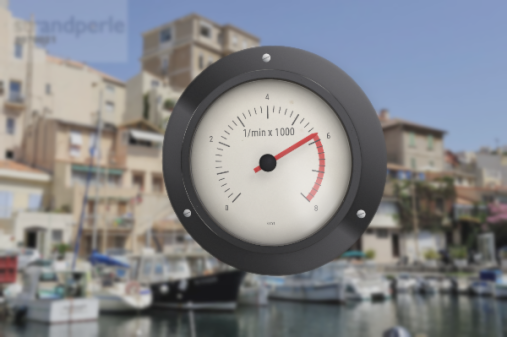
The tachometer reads 5800 rpm
